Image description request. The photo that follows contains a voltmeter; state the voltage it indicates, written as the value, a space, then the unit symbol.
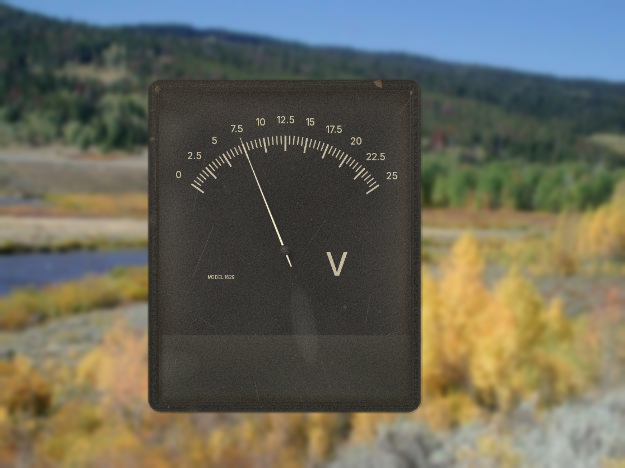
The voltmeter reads 7.5 V
